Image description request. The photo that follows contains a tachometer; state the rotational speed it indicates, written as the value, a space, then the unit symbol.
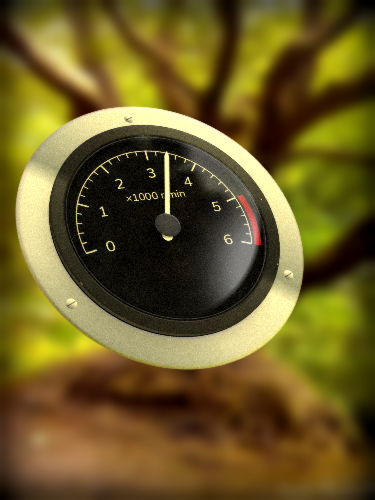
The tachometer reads 3400 rpm
